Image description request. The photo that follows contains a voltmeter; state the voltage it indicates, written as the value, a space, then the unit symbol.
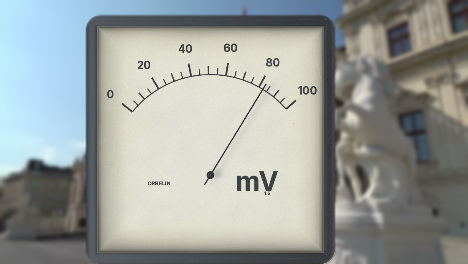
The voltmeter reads 82.5 mV
